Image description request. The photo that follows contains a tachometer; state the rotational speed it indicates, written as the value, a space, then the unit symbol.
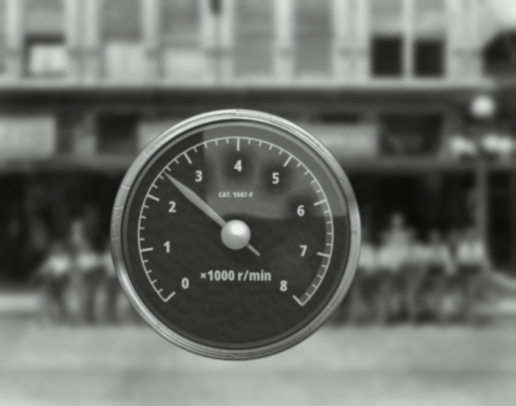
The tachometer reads 2500 rpm
